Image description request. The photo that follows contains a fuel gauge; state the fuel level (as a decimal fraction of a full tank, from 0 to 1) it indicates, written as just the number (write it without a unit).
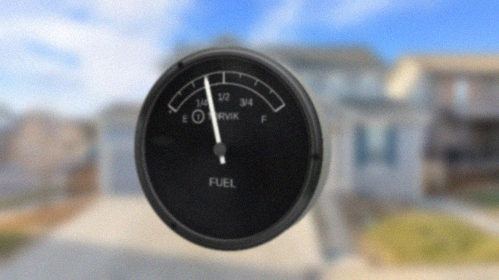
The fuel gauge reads 0.375
